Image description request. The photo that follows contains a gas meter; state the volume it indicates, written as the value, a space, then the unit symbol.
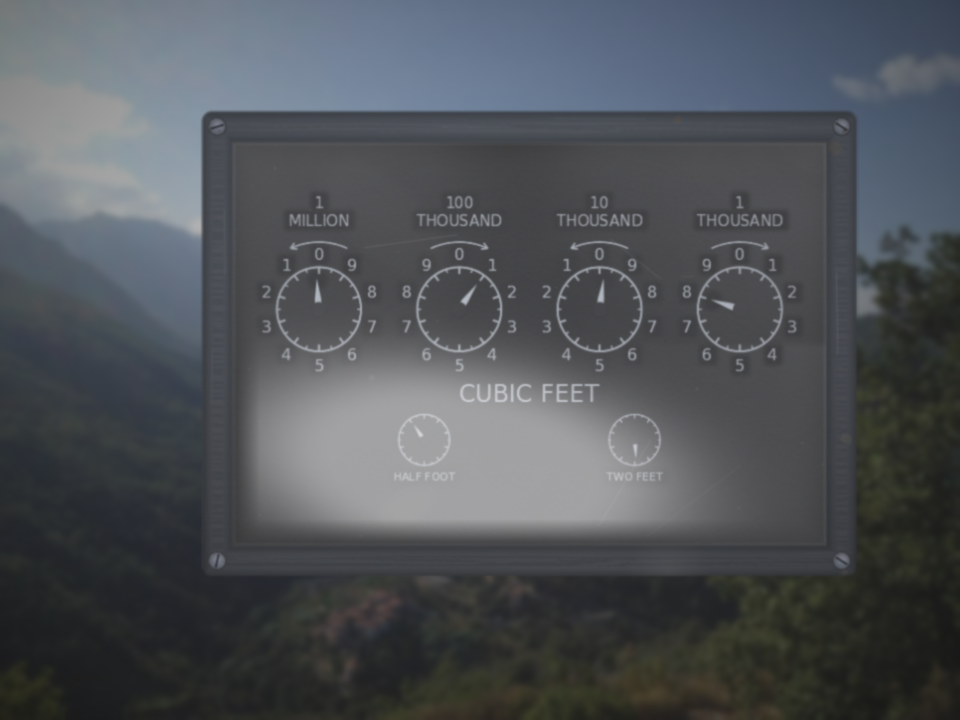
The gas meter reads 9800 ft³
